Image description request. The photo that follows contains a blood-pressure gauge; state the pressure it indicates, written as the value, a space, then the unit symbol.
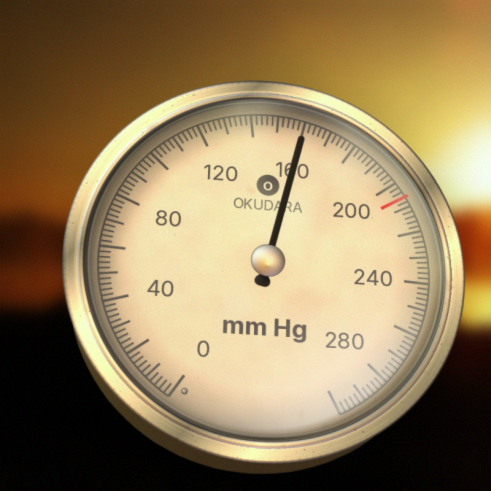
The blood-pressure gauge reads 160 mmHg
